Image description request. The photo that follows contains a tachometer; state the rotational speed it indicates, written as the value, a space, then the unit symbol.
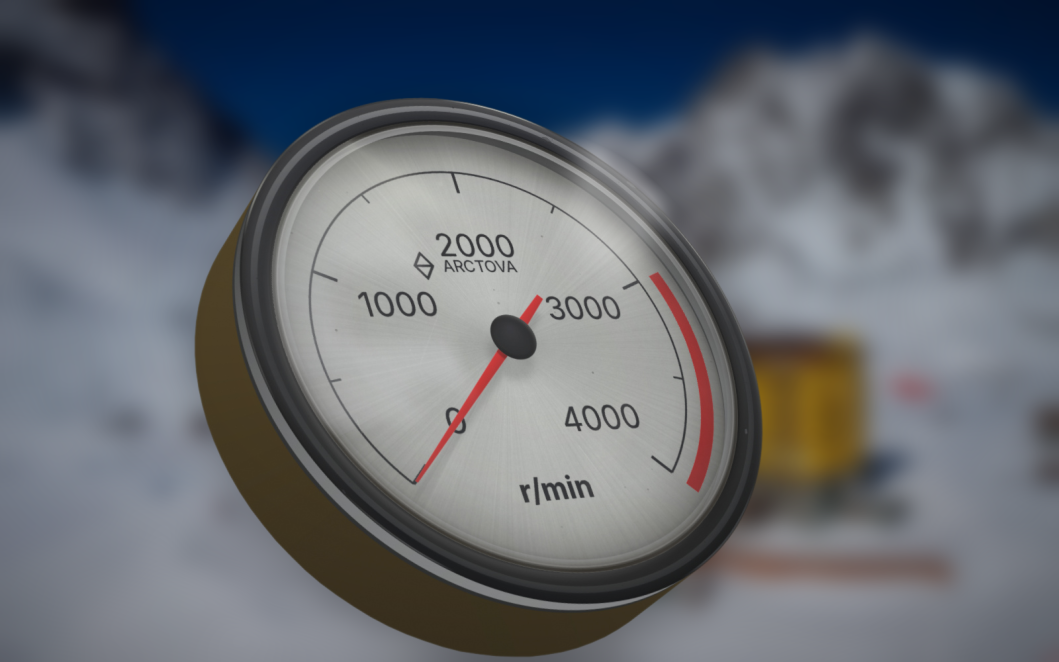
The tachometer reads 0 rpm
